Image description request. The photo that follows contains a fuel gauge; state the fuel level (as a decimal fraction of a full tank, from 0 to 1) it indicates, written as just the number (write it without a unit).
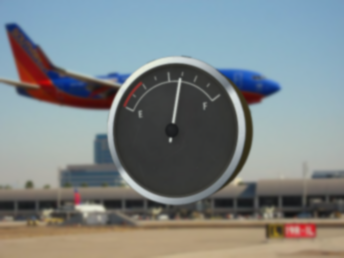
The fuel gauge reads 0.625
